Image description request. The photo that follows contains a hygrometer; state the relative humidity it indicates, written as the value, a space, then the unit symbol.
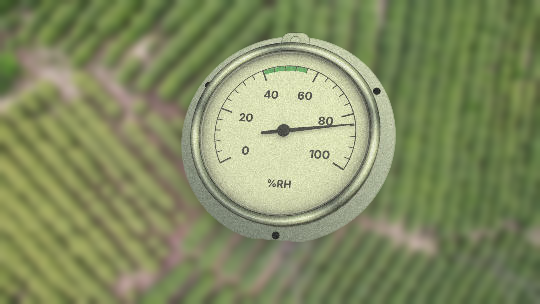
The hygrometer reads 84 %
